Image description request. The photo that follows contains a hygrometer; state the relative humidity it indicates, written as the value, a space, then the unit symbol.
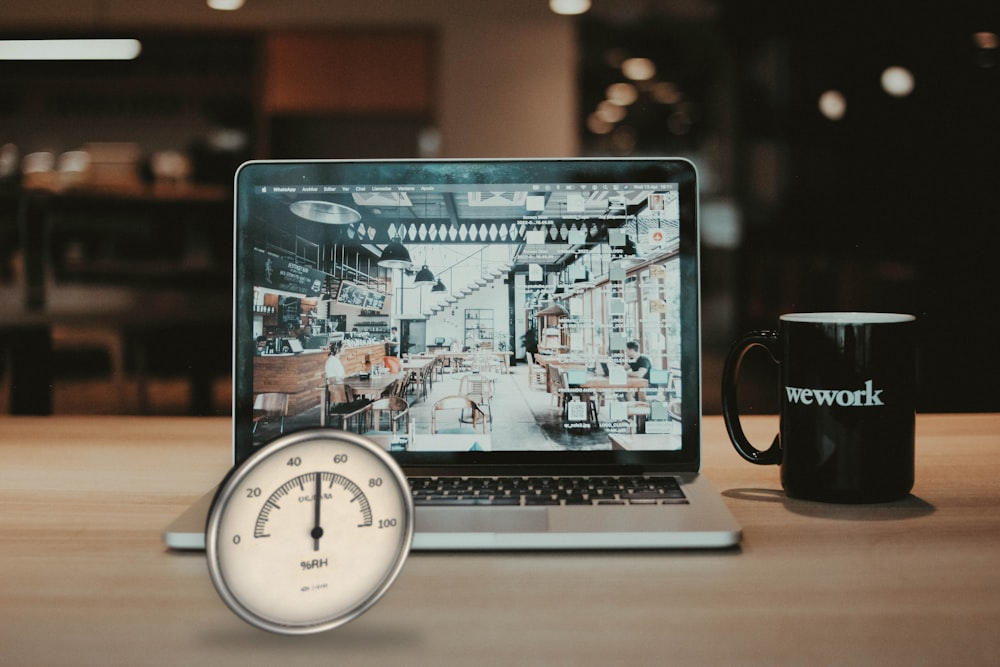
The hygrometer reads 50 %
